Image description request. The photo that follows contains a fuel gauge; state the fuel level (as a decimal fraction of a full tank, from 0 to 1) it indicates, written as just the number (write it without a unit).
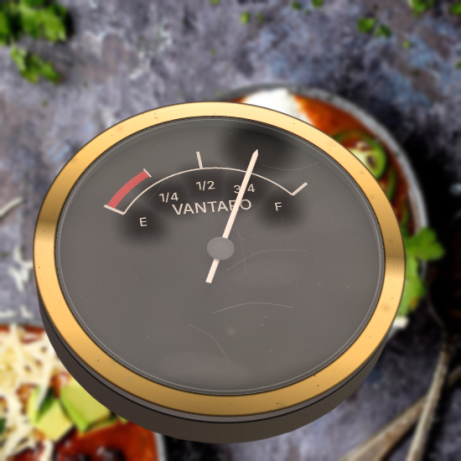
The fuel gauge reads 0.75
